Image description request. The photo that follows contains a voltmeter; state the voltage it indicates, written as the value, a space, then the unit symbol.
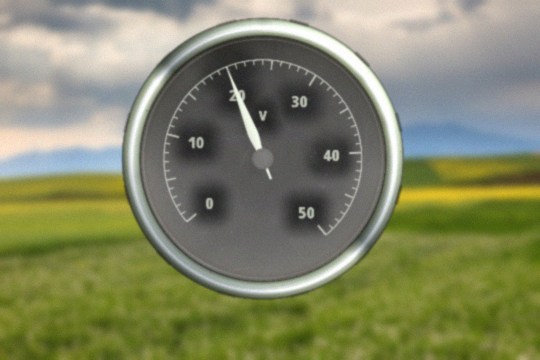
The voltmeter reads 20 V
